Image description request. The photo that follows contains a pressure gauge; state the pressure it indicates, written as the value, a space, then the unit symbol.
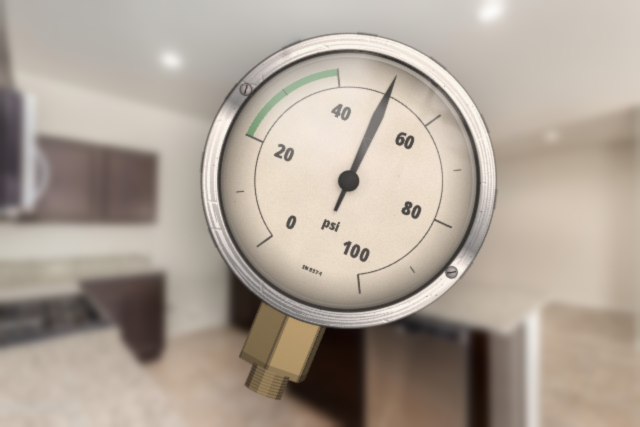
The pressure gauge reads 50 psi
